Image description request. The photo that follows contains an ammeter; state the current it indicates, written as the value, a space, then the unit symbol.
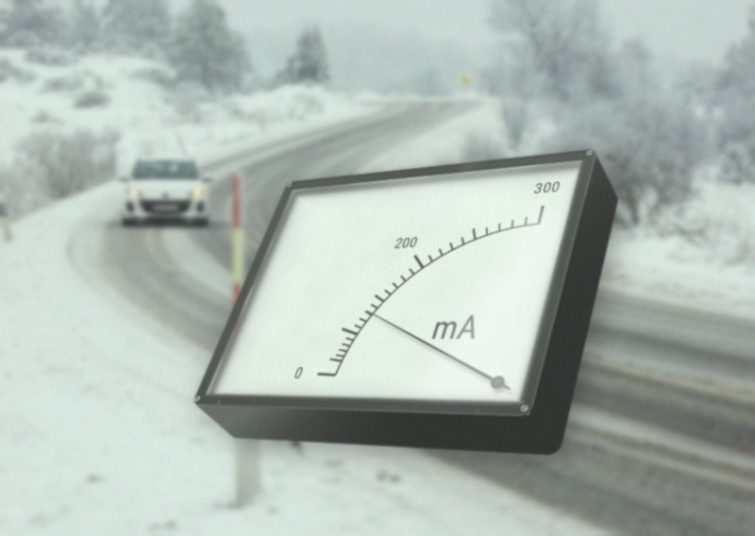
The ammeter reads 130 mA
